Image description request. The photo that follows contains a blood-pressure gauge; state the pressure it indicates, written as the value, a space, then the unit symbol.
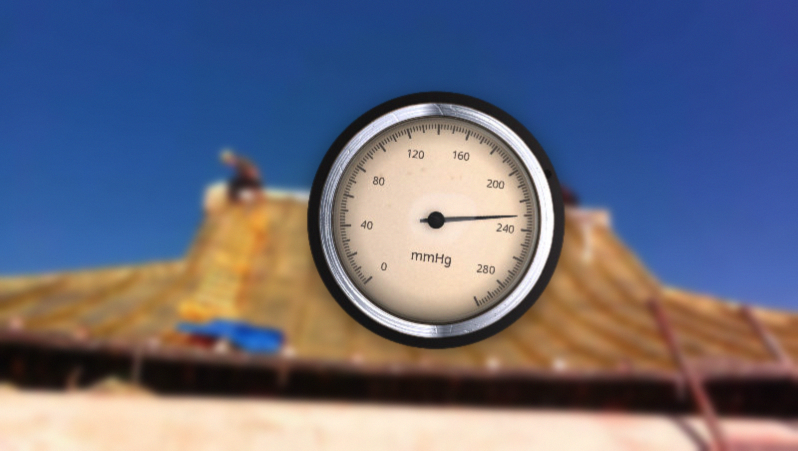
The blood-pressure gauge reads 230 mmHg
